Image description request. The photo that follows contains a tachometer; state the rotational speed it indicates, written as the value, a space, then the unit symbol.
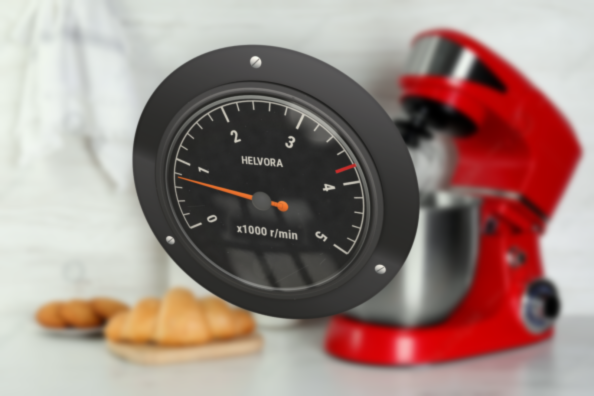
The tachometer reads 800 rpm
